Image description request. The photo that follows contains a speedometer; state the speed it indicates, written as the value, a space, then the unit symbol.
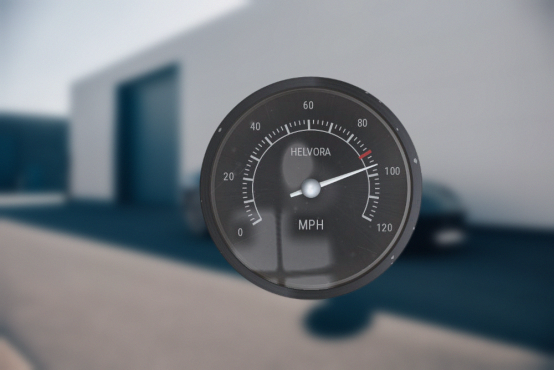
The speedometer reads 96 mph
